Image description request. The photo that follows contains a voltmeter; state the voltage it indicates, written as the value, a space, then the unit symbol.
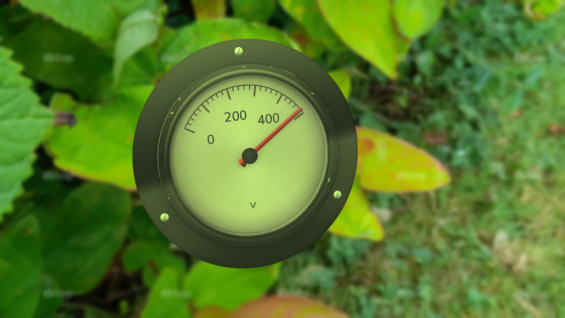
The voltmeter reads 480 V
